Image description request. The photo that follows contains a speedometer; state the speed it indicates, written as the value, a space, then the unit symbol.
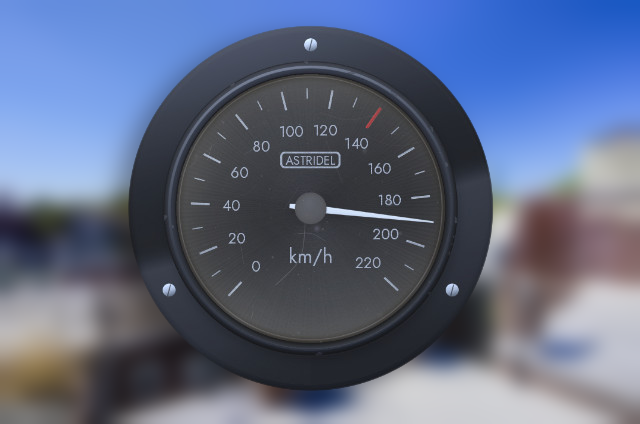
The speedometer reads 190 km/h
